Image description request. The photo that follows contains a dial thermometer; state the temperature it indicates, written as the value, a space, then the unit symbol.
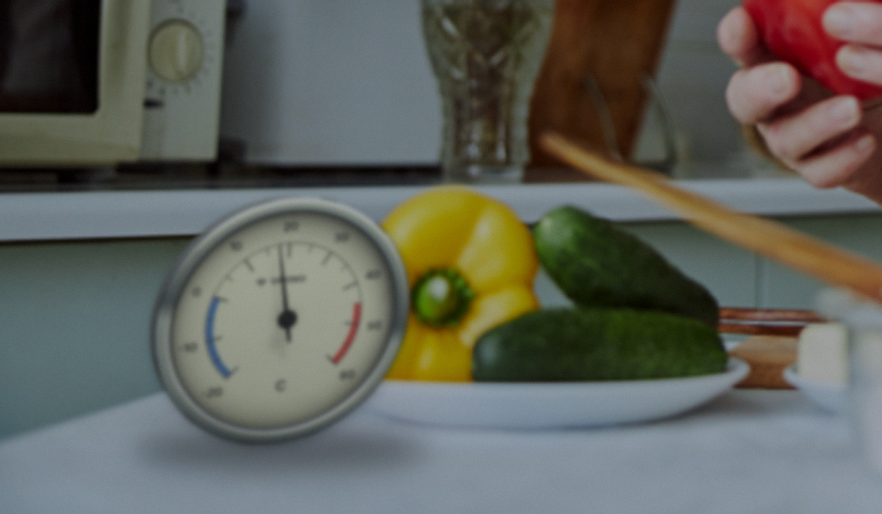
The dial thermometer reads 17.5 °C
